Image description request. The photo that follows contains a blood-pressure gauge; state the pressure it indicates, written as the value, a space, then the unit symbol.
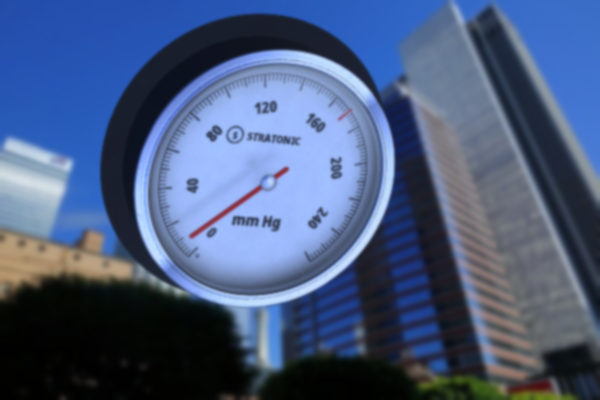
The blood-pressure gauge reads 10 mmHg
